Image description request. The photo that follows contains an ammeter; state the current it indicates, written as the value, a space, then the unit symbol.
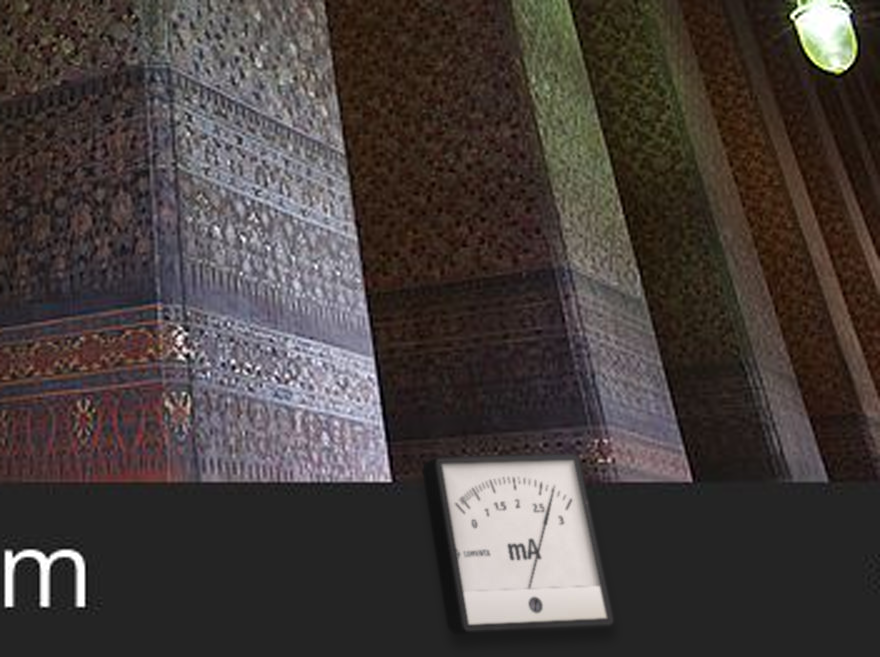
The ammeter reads 2.7 mA
